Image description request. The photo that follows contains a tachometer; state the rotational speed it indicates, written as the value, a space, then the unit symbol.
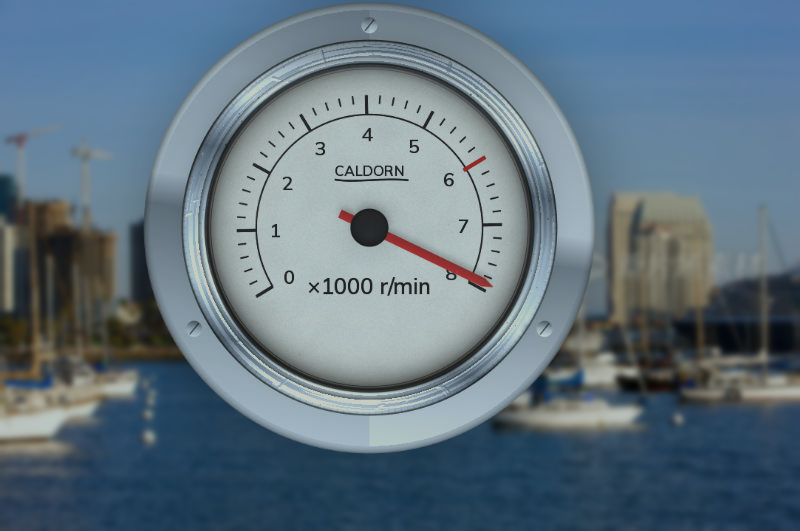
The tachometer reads 7900 rpm
